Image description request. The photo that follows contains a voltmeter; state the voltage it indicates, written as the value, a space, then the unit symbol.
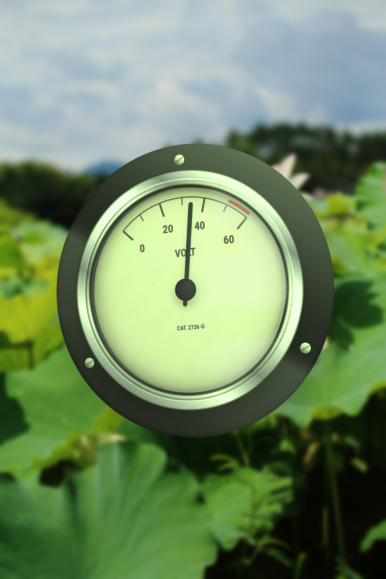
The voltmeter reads 35 V
